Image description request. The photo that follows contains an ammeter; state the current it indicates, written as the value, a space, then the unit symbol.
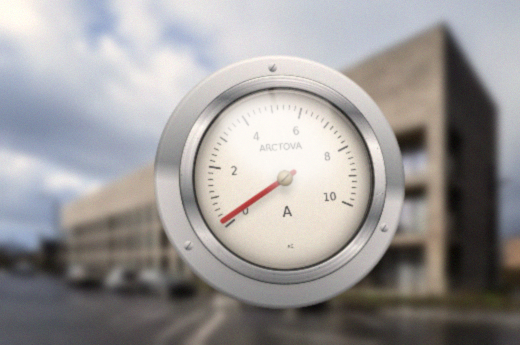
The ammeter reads 0.2 A
